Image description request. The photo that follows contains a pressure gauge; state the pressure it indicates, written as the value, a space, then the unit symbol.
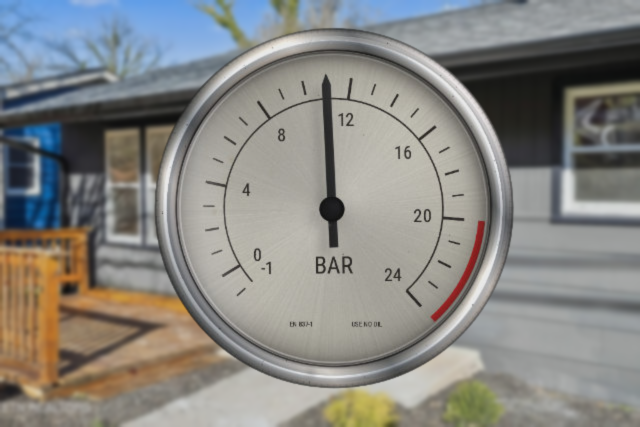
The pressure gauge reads 11 bar
